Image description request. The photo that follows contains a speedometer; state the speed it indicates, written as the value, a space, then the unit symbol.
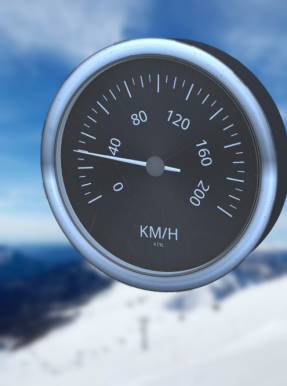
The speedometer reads 30 km/h
